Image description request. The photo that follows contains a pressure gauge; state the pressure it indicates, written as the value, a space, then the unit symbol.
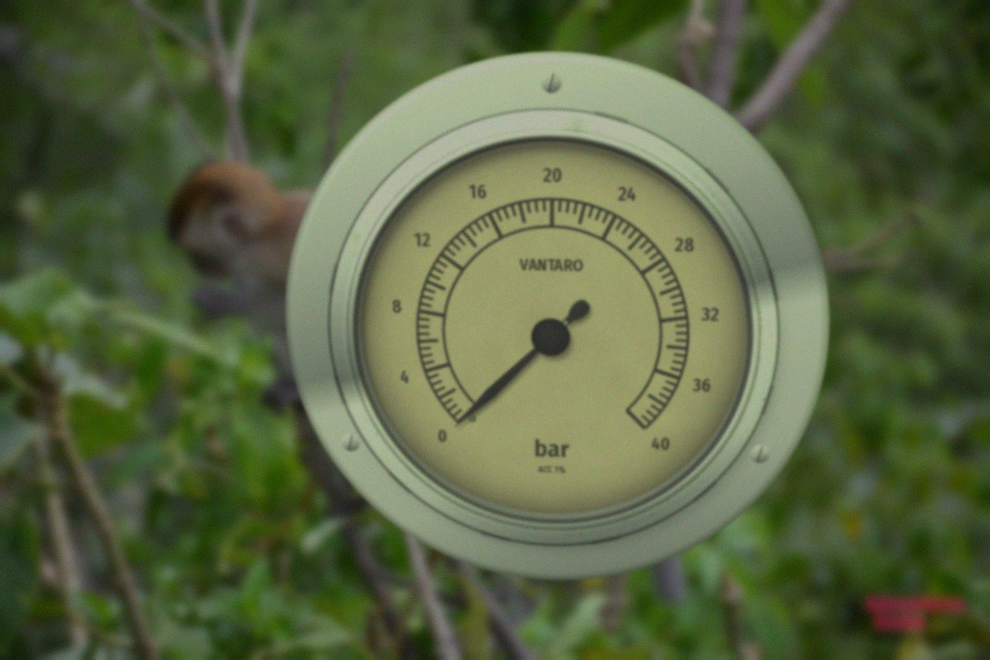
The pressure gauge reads 0 bar
